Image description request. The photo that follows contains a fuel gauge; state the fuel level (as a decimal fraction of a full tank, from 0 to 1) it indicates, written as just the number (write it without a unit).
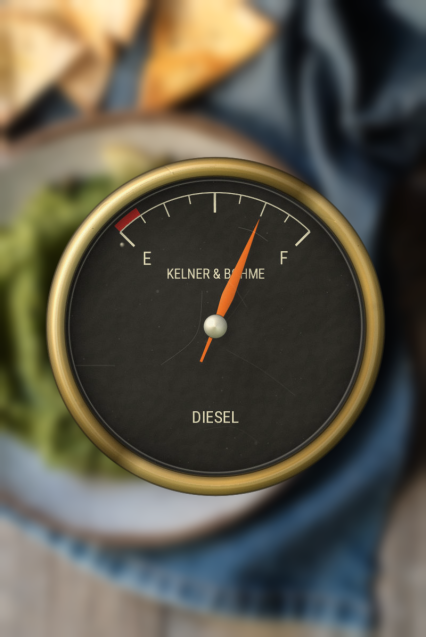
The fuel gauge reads 0.75
